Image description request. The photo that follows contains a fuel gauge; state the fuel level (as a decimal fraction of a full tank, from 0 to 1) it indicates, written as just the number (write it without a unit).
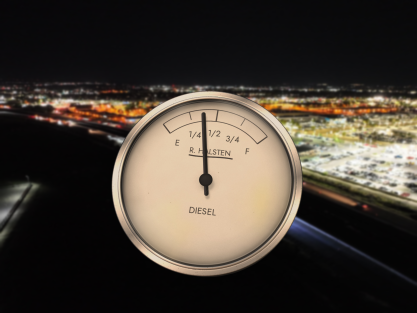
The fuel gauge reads 0.375
